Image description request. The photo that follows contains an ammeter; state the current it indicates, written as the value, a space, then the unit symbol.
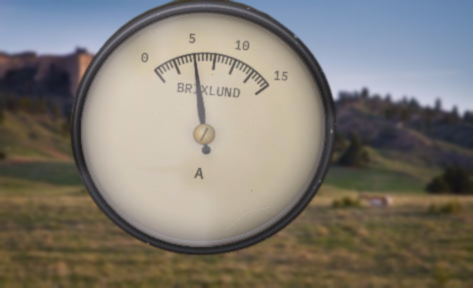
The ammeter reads 5 A
